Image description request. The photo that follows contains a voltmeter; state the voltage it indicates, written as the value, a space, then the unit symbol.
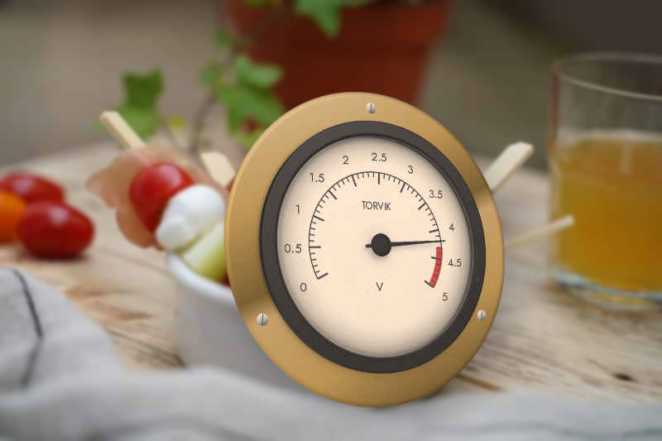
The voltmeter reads 4.2 V
